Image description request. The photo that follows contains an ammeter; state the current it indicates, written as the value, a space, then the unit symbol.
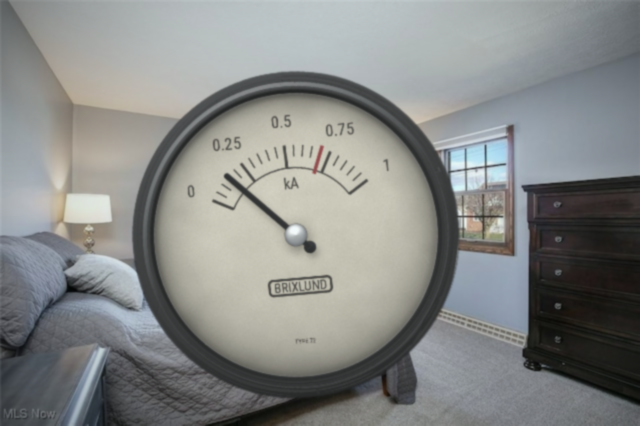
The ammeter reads 0.15 kA
